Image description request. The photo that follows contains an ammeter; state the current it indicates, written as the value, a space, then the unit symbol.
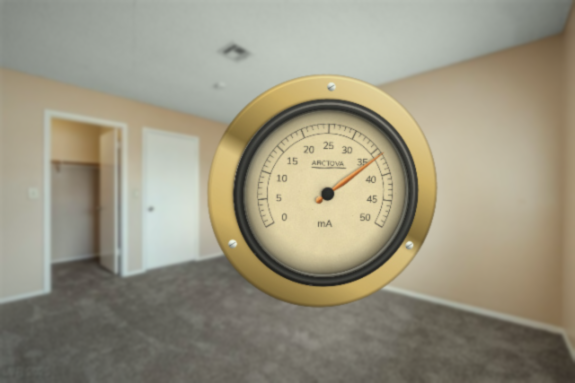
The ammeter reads 36 mA
